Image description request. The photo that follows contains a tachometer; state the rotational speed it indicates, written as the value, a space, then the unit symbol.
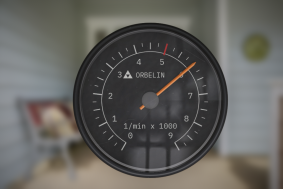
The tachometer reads 6000 rpm
